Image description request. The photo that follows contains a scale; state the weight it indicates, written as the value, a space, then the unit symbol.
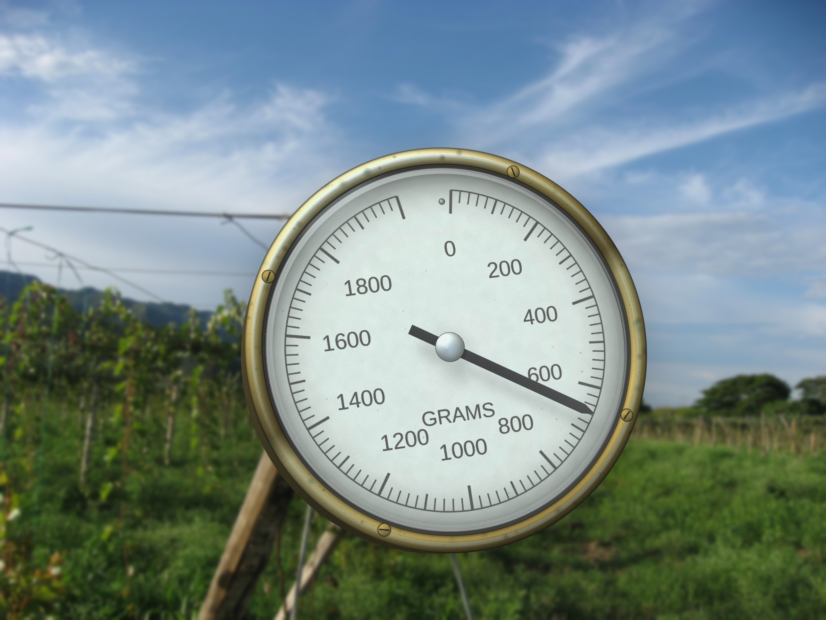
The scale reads 660 g
